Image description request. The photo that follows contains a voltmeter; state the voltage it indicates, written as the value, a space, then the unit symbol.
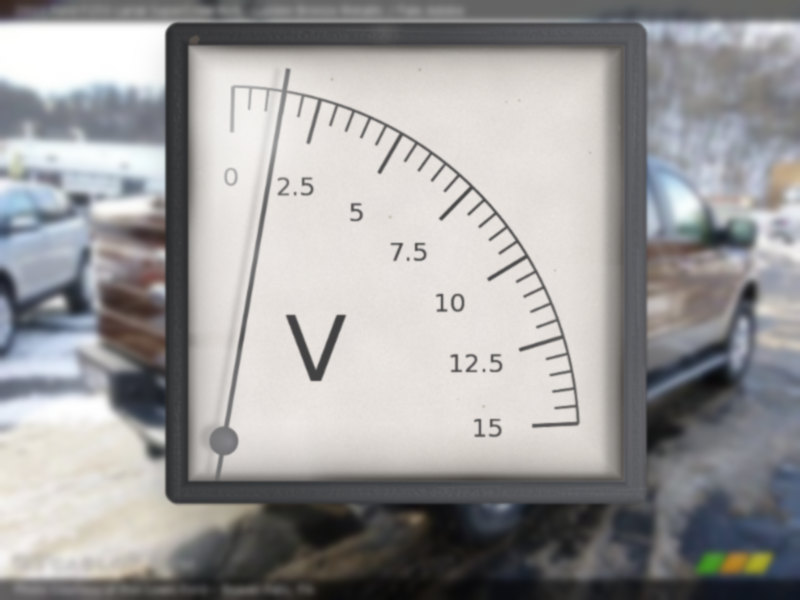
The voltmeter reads 1.5 V
